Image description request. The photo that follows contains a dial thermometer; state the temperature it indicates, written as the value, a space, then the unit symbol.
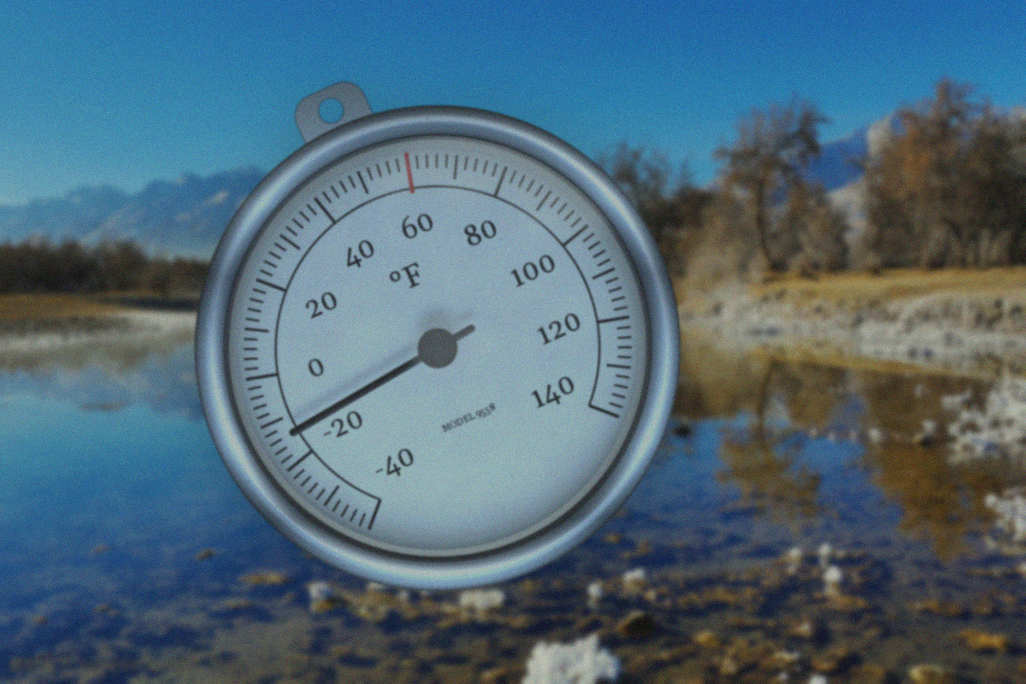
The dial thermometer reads -14 °F
